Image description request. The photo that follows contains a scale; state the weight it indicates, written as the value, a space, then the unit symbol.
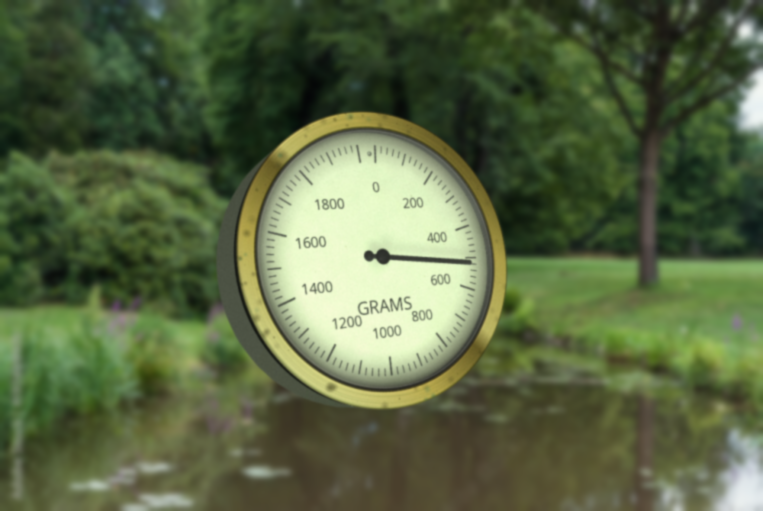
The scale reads 520 g
